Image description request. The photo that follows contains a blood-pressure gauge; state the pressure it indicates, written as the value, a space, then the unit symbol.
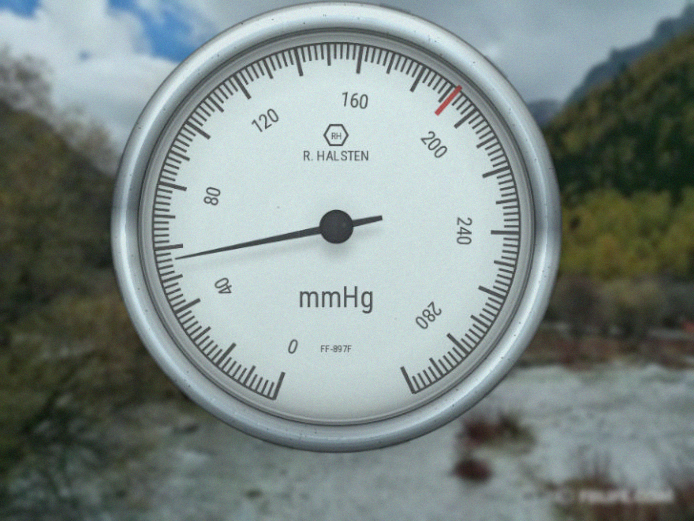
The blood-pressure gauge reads 56 mmHg
